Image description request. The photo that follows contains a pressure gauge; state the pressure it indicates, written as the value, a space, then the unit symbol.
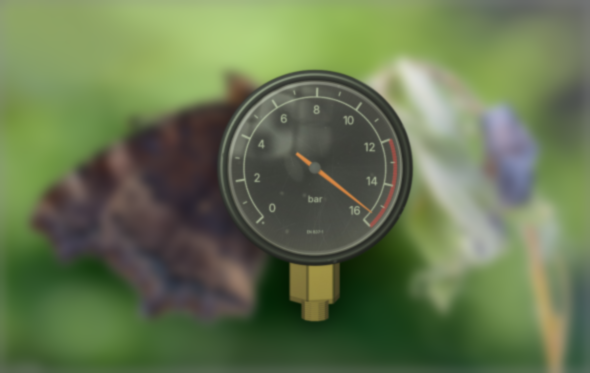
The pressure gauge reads 15.5 bar
